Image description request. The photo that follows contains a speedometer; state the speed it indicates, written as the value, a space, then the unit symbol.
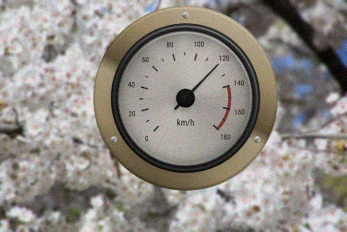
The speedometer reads 120 km/h
